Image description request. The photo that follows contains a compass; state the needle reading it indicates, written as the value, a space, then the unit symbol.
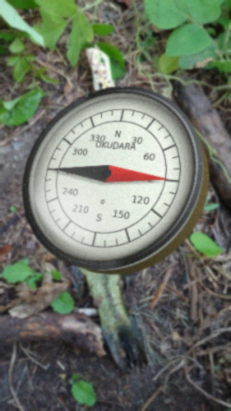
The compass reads 90 °
